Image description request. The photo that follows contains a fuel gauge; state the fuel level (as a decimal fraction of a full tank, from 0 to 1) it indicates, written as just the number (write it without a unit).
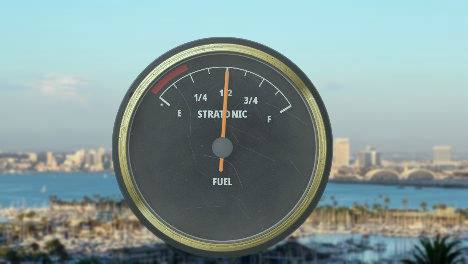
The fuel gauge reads 0.5
